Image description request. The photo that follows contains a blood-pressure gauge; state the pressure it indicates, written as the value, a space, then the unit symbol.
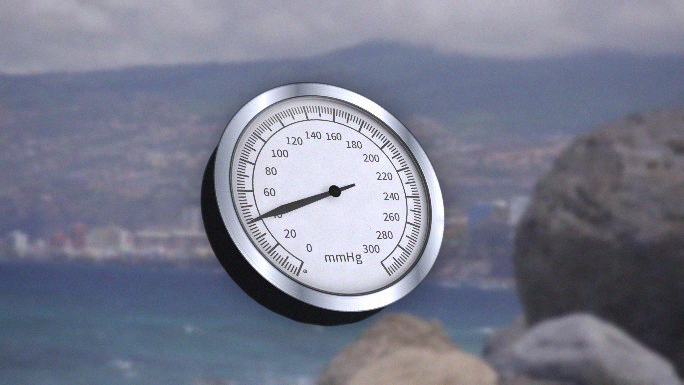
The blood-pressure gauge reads 40 mmHg
